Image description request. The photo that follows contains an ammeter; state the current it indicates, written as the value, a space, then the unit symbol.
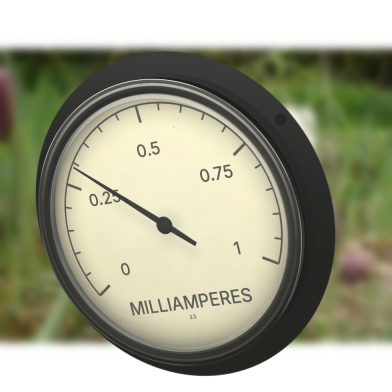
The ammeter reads 0.3 mA
